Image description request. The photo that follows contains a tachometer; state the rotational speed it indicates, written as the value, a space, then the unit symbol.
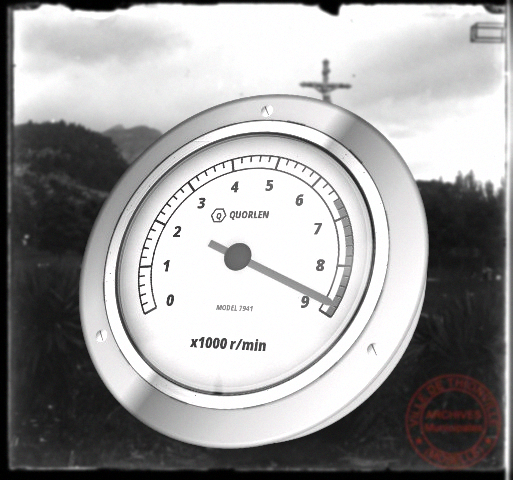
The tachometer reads 8800 rpm
